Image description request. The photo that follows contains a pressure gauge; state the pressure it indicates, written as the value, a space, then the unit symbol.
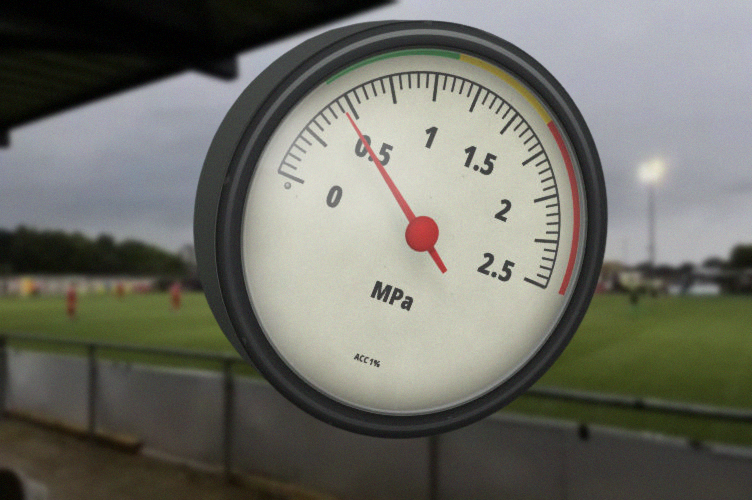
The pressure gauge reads 0.45 MPa
